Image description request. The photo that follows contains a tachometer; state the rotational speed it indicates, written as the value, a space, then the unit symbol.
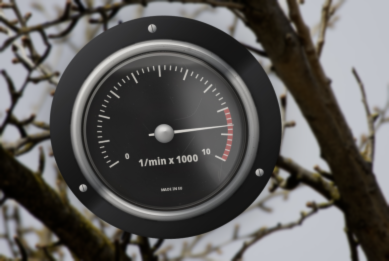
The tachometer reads 8600 rpm
